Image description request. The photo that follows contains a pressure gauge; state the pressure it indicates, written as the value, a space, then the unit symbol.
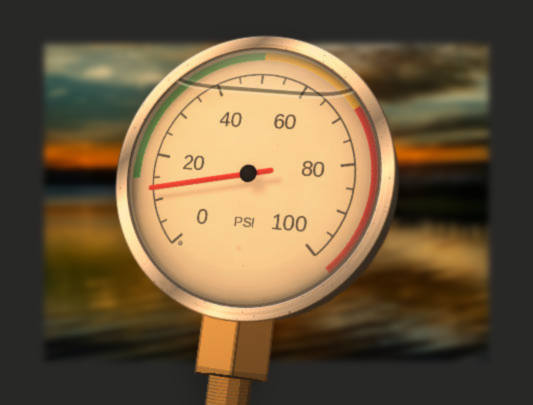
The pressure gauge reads 12.5 psi
